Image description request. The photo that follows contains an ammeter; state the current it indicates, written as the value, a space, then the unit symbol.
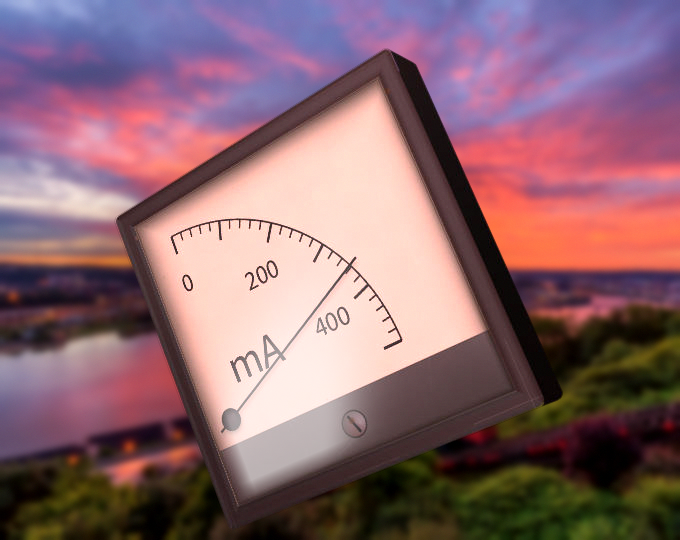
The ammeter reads 360 mA
